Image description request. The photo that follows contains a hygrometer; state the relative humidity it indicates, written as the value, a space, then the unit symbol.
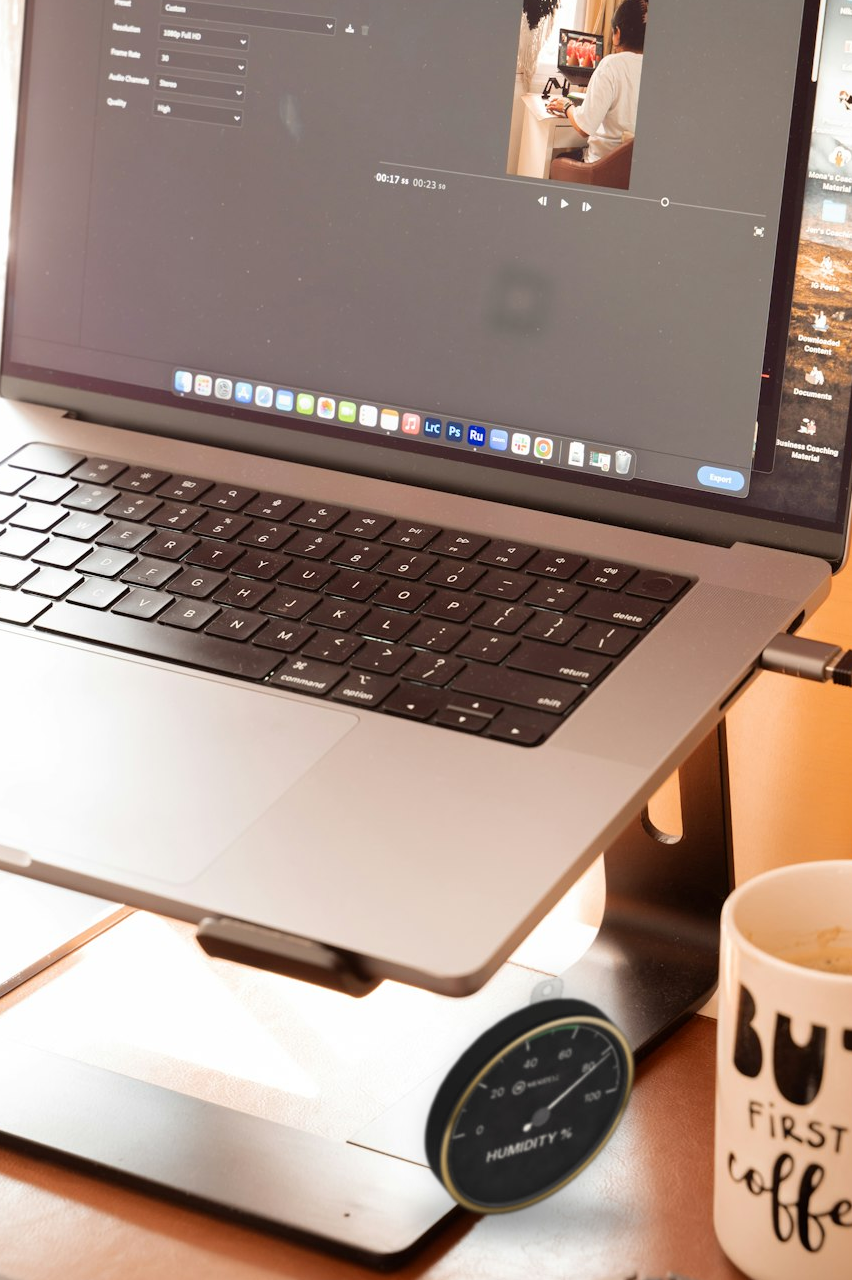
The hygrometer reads 80 %
